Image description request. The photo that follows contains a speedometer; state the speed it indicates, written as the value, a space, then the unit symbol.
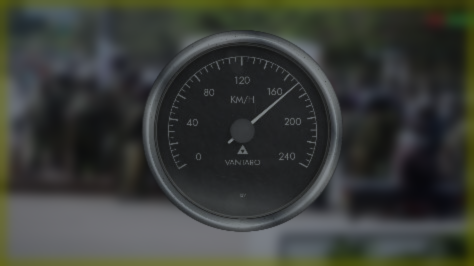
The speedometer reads 170 km/h
